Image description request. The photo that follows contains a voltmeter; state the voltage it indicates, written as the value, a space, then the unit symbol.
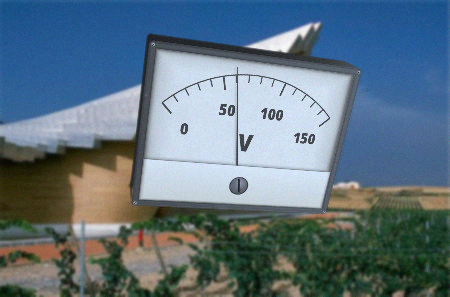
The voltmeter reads 60 V
